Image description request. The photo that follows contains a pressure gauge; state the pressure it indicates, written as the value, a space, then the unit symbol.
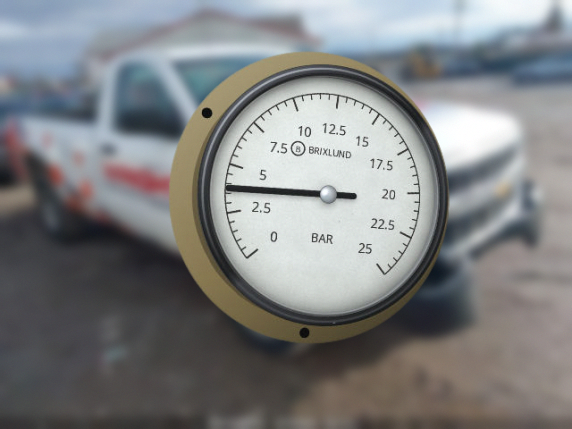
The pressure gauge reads 3.75 bar
